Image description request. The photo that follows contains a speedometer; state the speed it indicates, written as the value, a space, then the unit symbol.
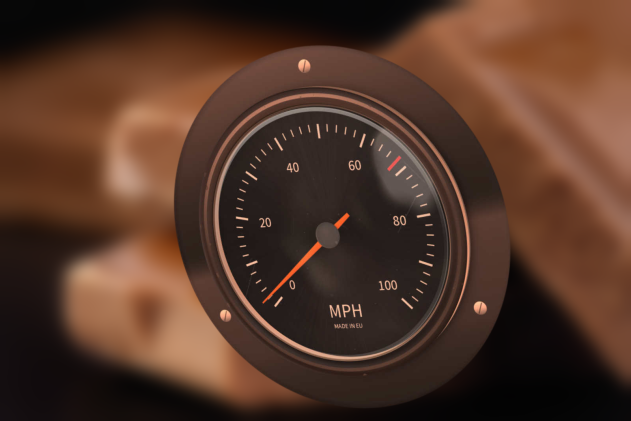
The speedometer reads 2 mph
